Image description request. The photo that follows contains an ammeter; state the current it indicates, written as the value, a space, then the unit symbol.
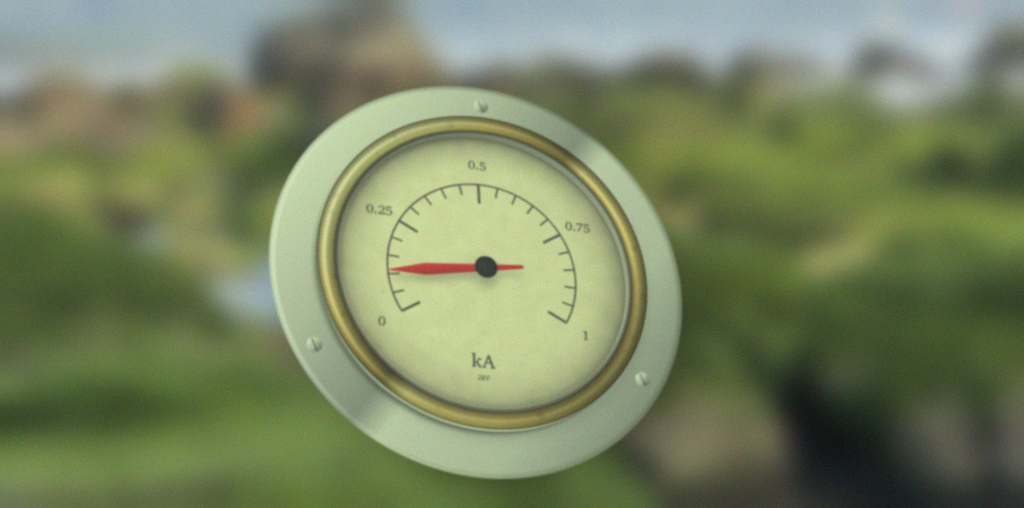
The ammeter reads 0.1 kA
